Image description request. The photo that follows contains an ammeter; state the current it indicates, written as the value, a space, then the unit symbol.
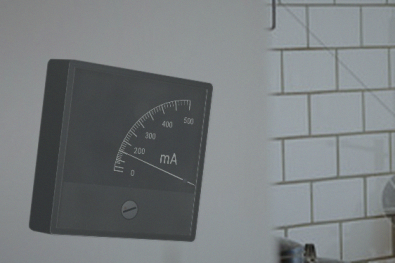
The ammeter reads 150 mA
